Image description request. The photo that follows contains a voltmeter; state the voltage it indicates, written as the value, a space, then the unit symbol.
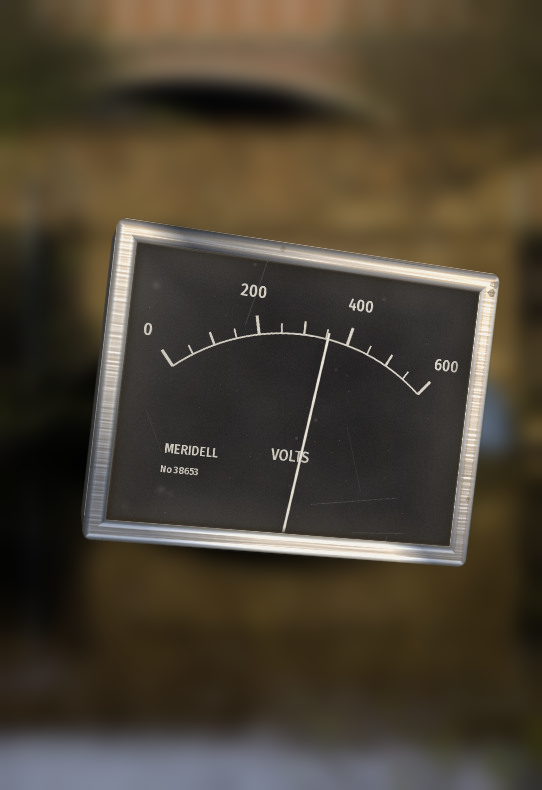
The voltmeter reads 350 V
